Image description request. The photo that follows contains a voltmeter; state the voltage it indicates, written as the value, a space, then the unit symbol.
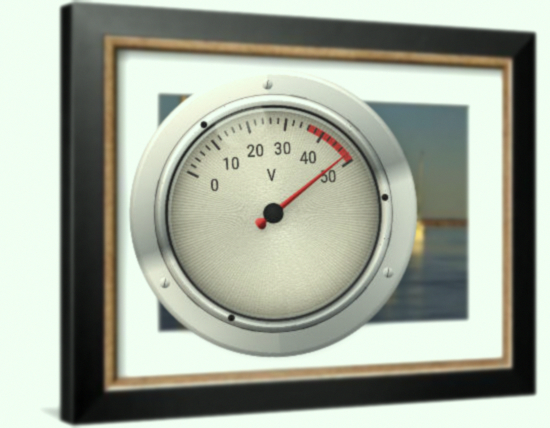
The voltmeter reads 48 V
